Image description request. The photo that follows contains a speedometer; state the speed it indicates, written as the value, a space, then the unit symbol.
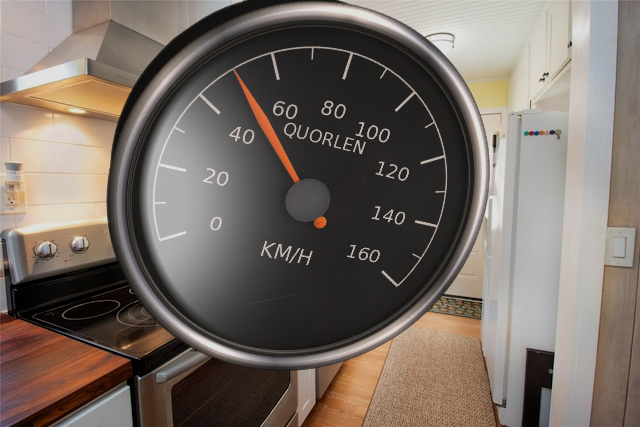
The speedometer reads 50 km/h
